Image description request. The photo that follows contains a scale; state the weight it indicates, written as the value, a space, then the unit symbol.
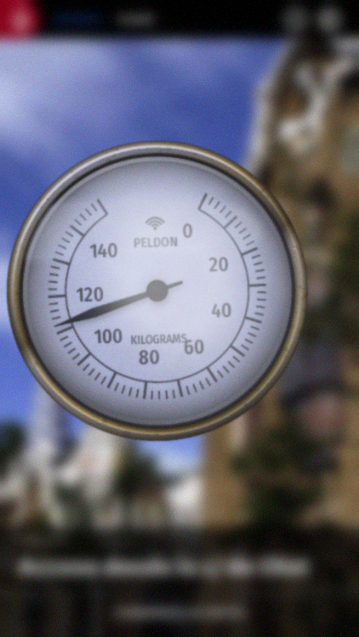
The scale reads 112 kg
